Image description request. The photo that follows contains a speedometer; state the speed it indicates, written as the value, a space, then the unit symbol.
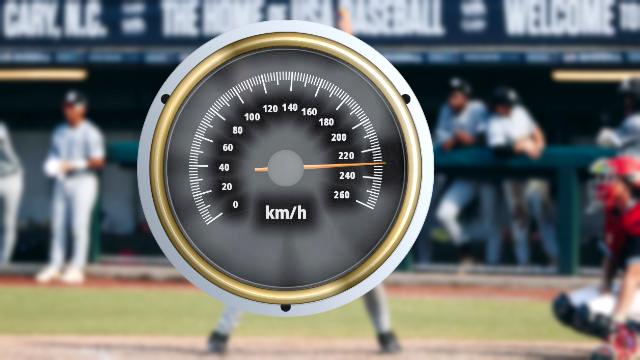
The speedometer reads 230 km/h
